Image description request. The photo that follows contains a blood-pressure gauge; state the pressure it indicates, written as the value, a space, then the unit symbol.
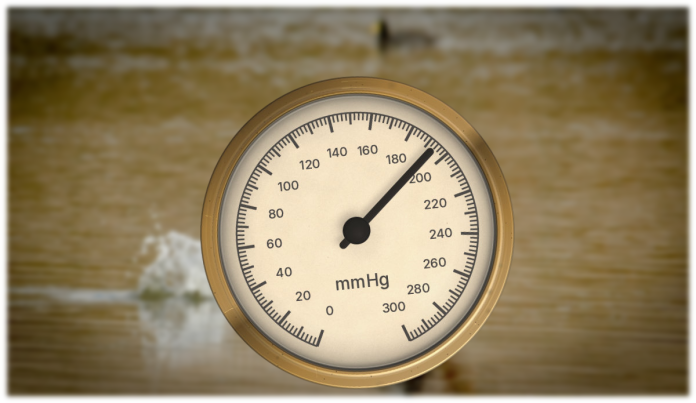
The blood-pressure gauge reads 194 mmHg
